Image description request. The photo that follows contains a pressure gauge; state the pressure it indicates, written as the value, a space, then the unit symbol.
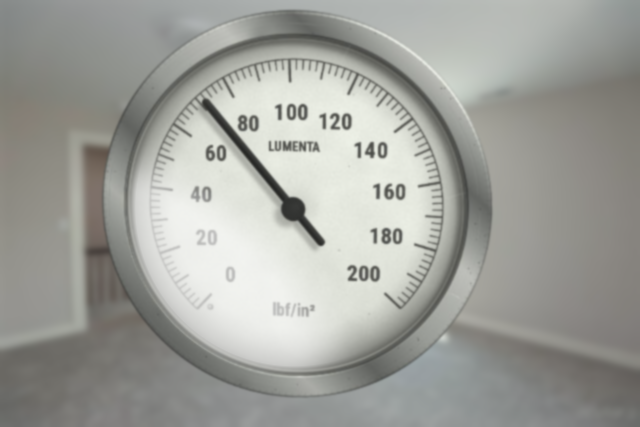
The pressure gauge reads 72 psi
